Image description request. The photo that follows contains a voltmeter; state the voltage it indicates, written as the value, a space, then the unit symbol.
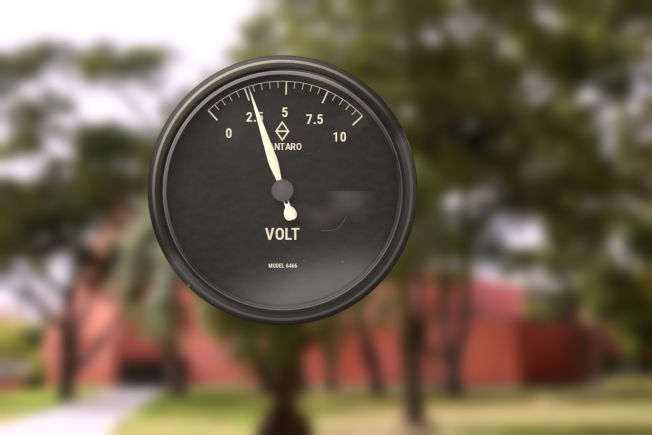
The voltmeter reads 2.75 V
